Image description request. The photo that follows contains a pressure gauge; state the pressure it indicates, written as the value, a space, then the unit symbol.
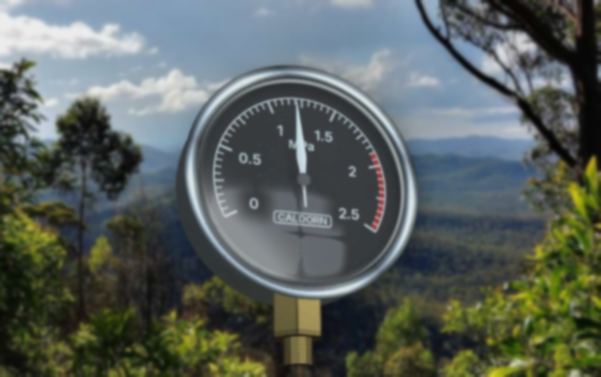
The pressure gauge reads 1.2 MPa
